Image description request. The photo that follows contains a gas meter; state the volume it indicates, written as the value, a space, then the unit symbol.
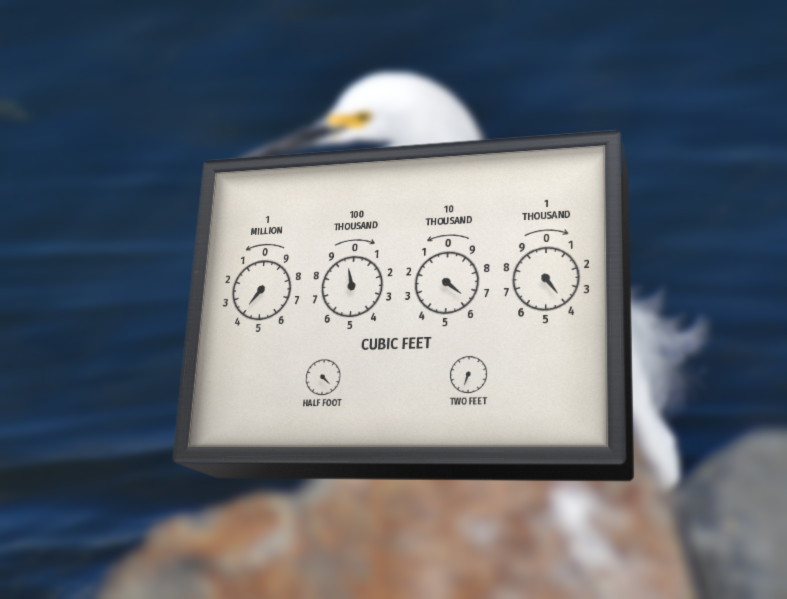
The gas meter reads 396400 ft³
